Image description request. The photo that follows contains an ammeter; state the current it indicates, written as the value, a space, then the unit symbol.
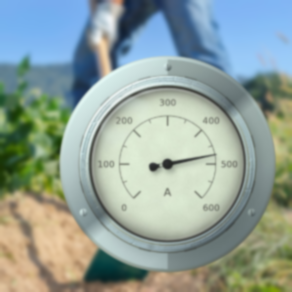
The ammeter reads 475 A
